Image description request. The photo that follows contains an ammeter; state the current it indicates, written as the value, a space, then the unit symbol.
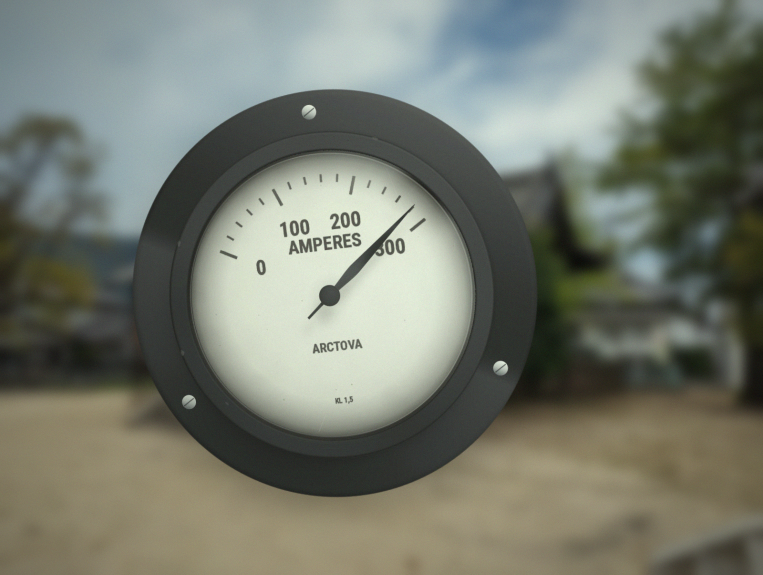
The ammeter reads 280 A
